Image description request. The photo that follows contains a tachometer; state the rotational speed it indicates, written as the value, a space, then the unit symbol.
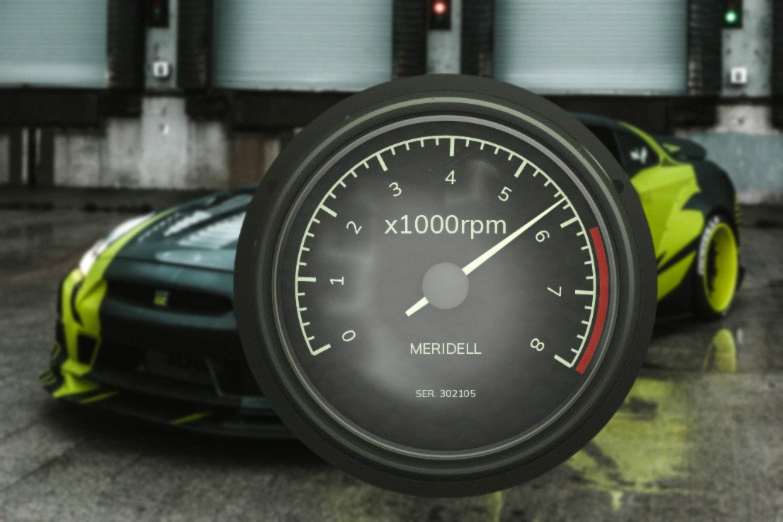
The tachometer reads 5700 rpm
